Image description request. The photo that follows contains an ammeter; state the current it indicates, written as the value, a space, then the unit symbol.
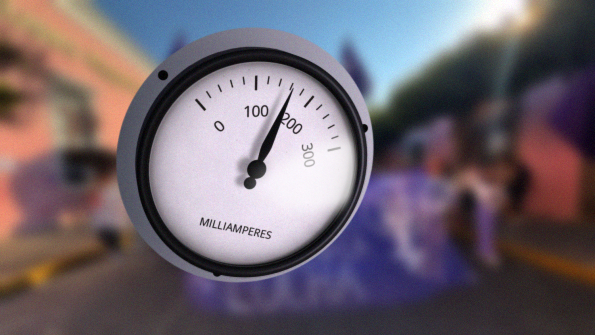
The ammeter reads 160 mA
